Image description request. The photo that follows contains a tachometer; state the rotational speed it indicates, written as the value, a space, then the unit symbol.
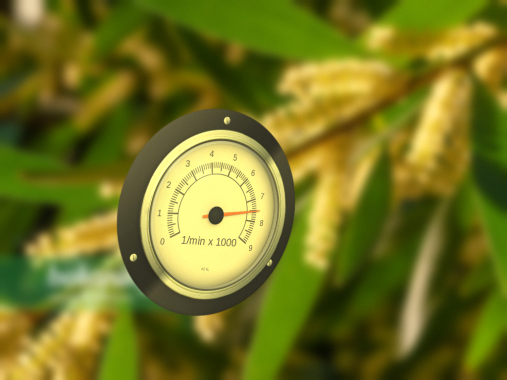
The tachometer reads 7500 rpm
